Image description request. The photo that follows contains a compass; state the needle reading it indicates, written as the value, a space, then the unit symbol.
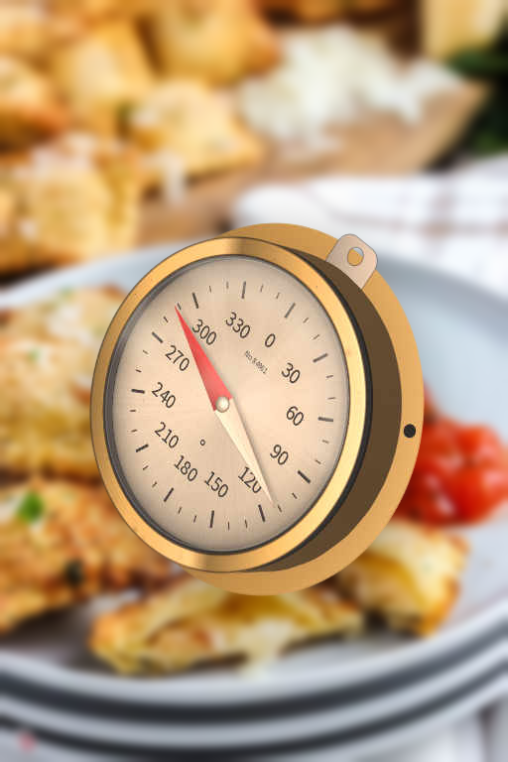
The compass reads 290 °
